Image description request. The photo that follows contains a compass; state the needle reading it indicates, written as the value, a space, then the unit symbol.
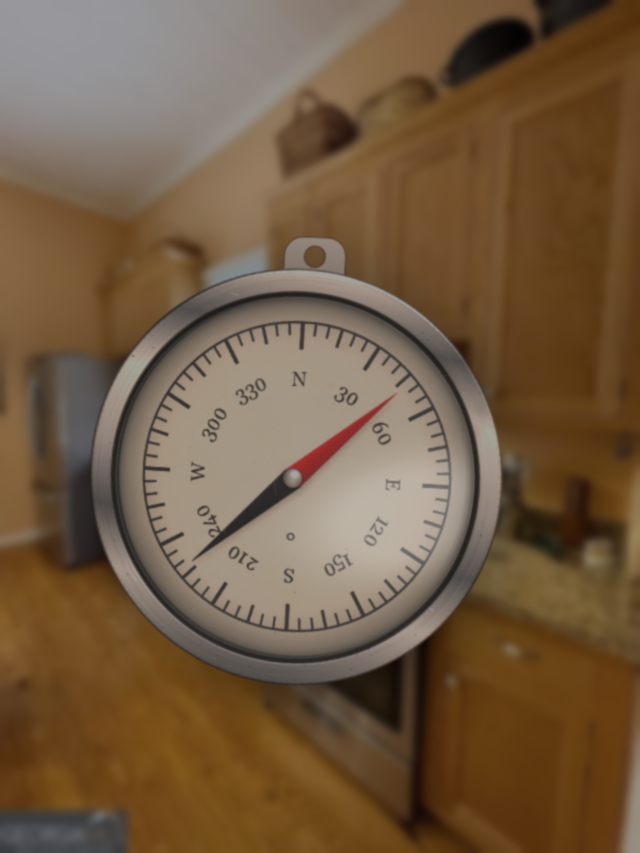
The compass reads 47.5 °
